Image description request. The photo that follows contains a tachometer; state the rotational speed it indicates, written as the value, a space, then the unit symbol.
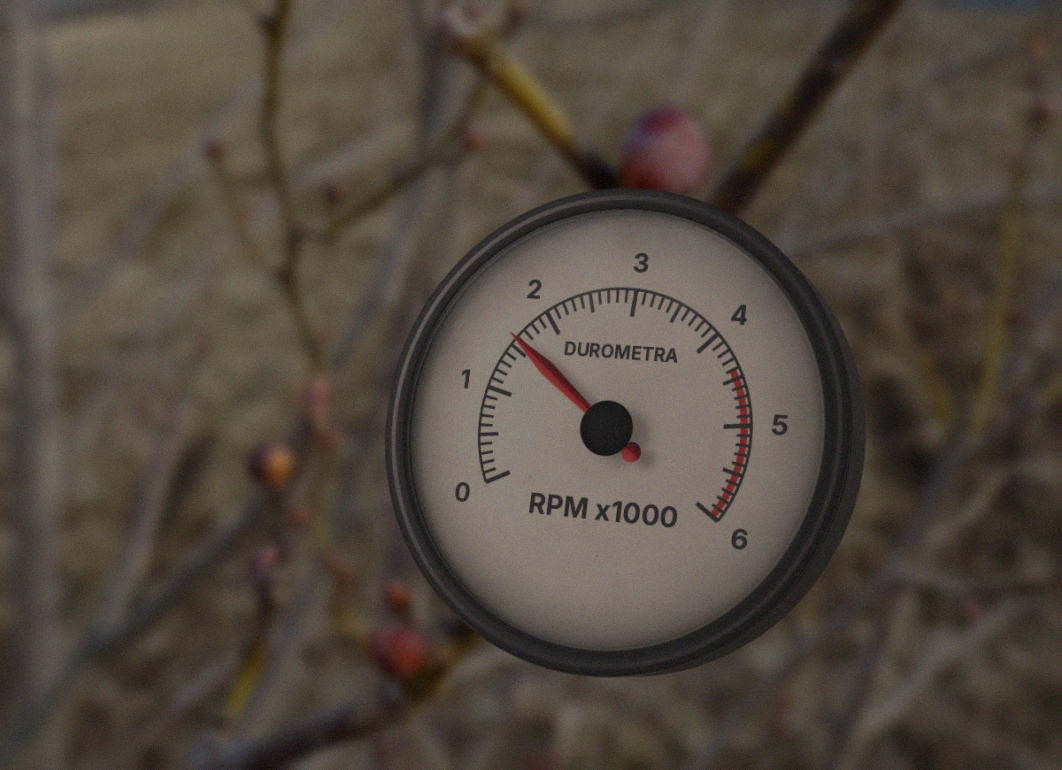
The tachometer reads 1600 rpm
